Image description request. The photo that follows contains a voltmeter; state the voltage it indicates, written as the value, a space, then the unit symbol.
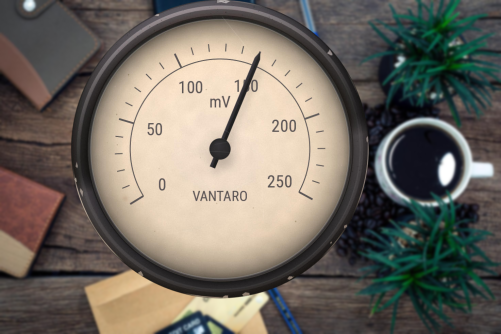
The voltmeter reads 150 mV
